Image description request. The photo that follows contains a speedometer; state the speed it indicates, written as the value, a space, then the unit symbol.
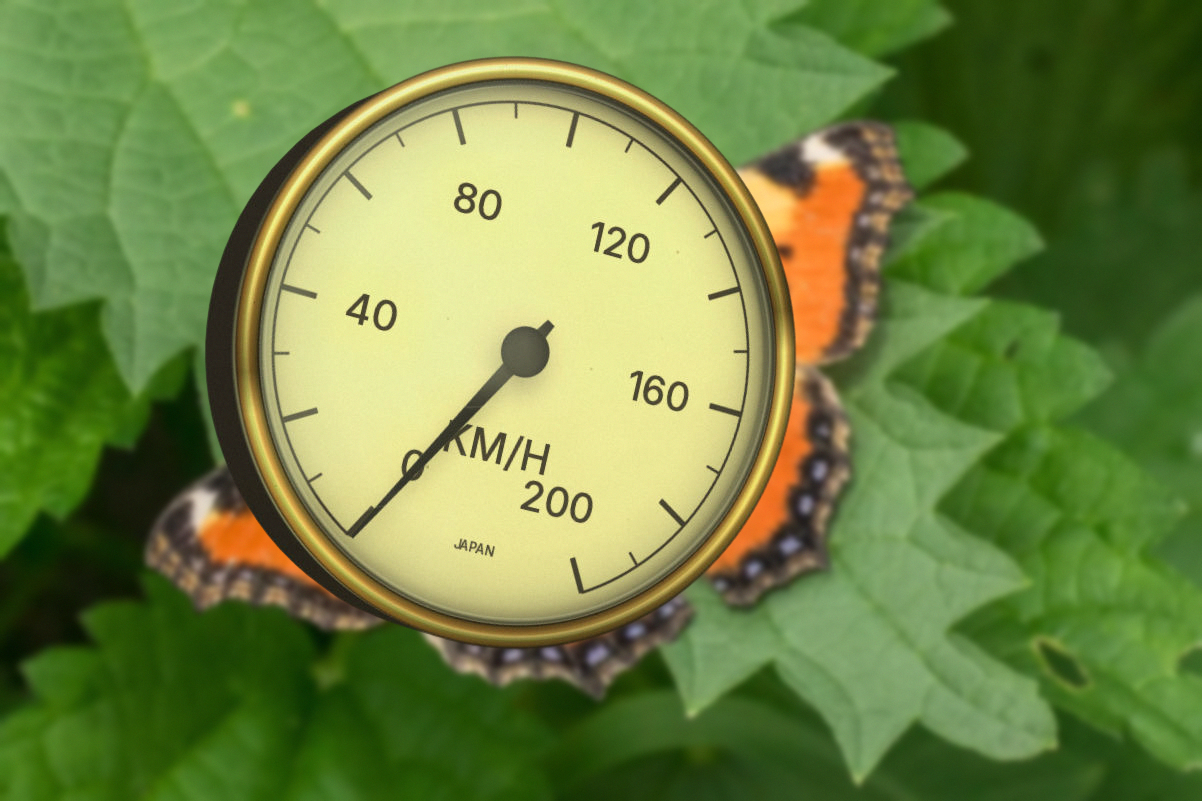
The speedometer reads 0 km/h
